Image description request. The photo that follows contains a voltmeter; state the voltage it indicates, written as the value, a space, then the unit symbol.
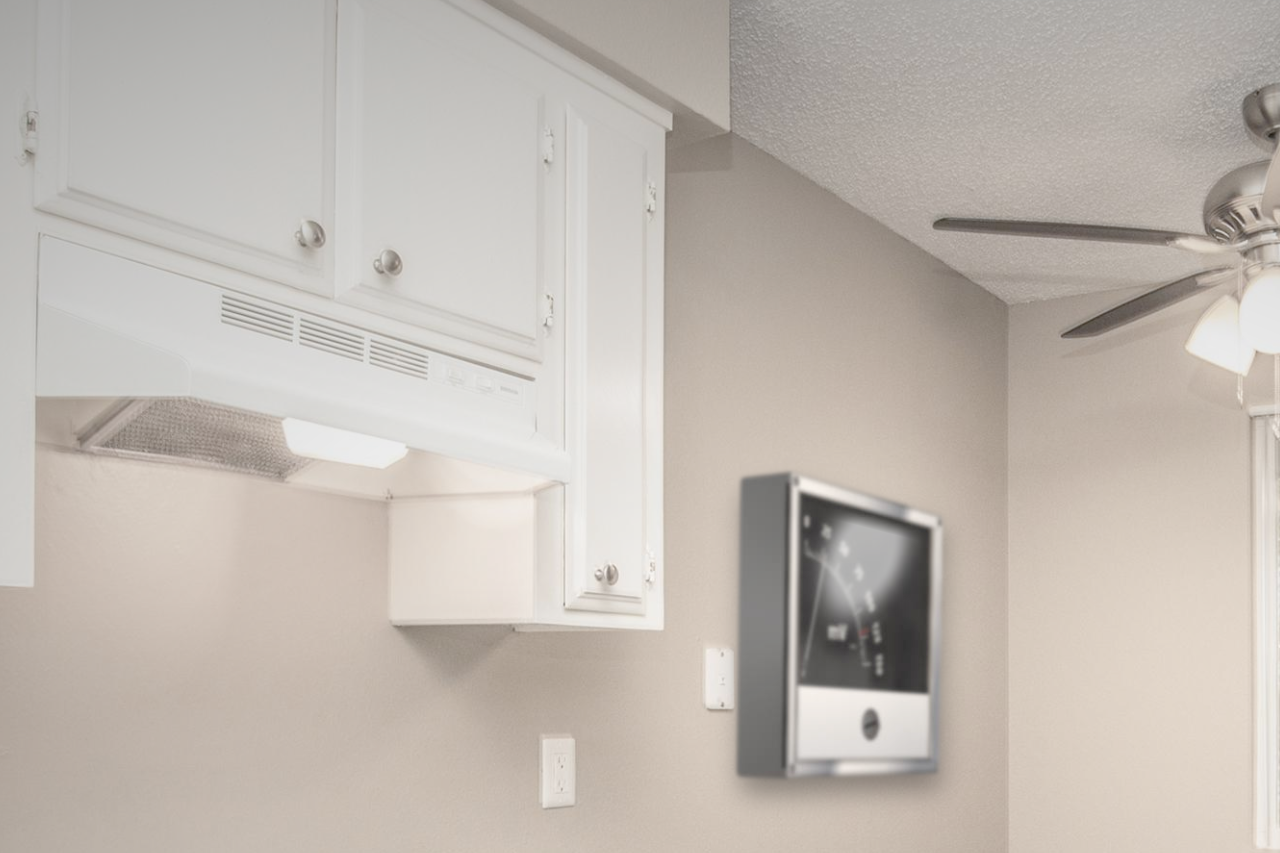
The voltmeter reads 25 mV
